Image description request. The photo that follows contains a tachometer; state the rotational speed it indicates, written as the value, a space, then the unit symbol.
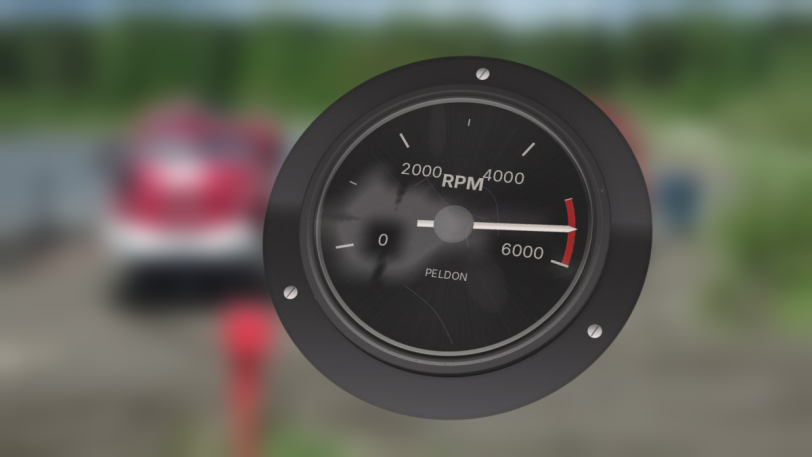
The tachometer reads 5500 rpm
